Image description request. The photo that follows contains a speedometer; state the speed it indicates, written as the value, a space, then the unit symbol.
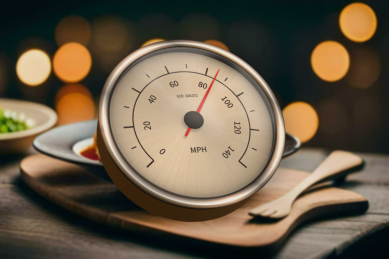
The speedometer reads 85 mph
